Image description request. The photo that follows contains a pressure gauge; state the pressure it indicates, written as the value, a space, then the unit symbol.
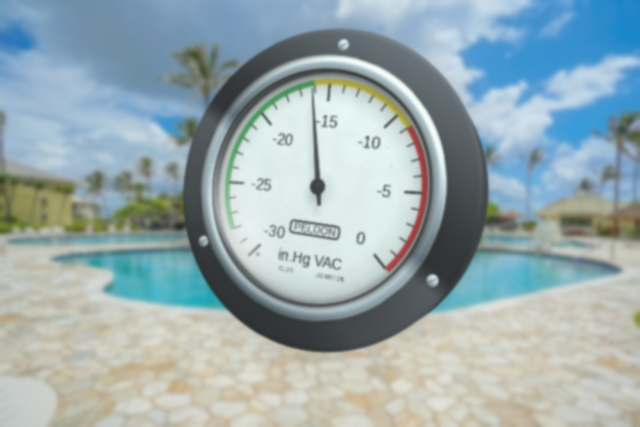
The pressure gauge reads -16 inHg
